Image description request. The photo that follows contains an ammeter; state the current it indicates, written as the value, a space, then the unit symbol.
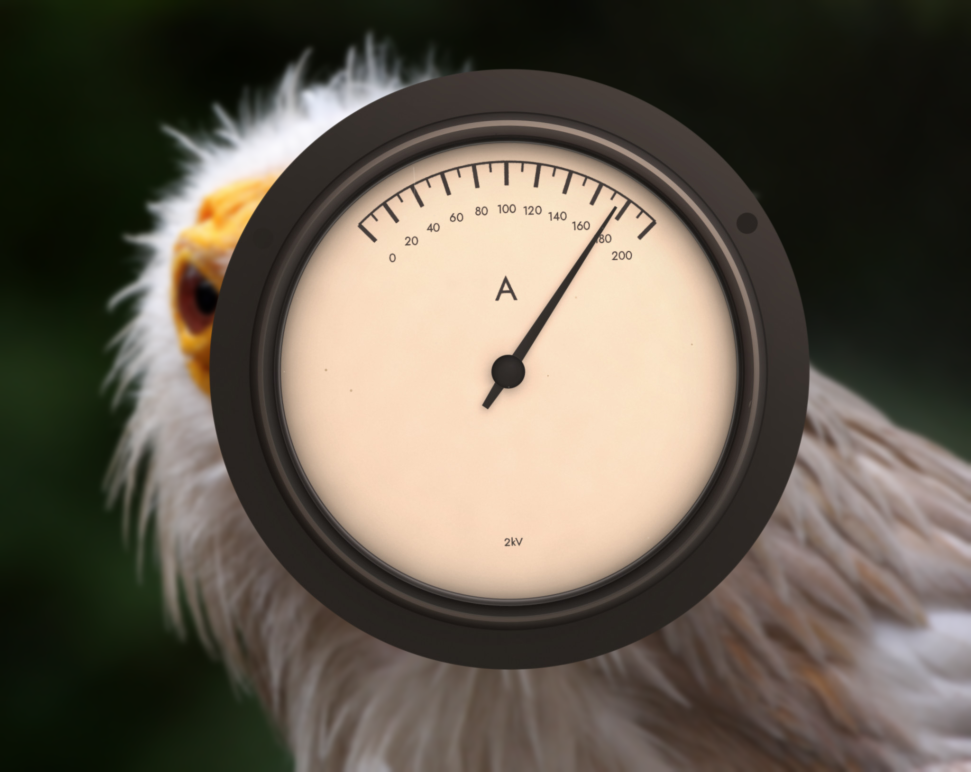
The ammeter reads 175 A
